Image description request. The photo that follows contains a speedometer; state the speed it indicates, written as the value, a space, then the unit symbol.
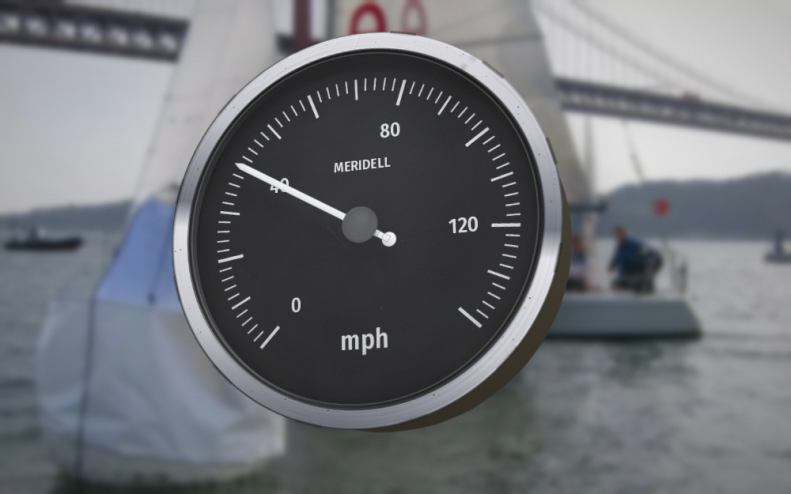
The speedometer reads 40 mph
